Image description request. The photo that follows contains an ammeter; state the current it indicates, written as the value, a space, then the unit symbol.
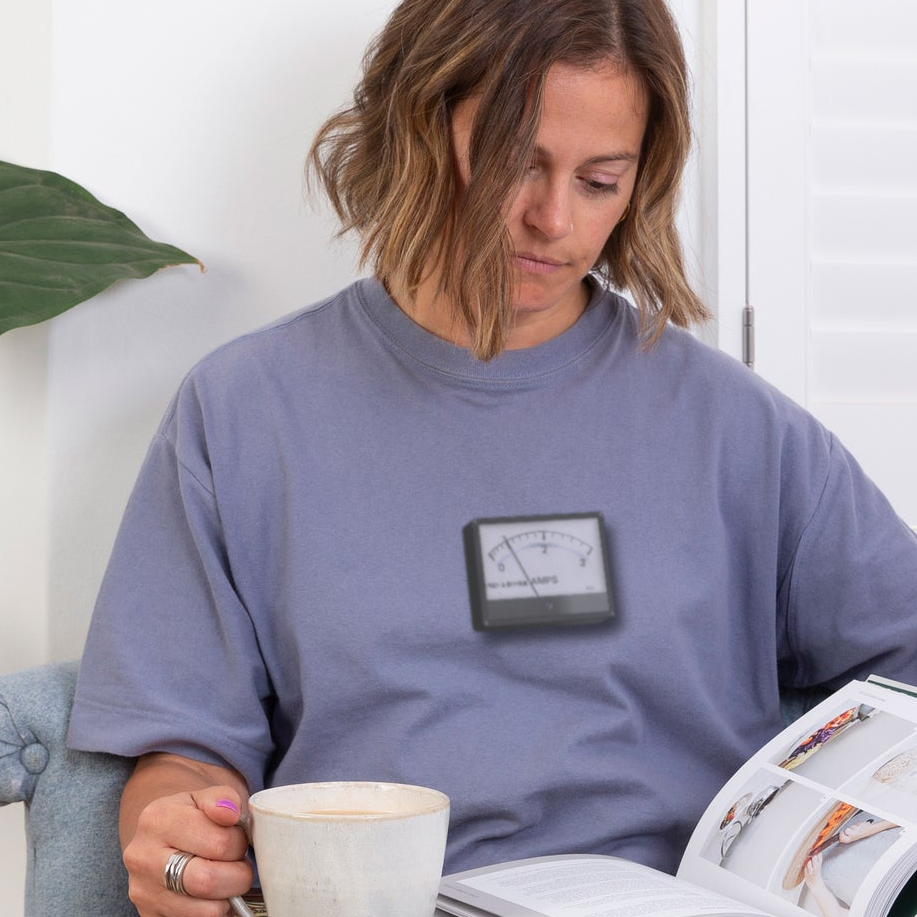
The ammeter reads 1 A
